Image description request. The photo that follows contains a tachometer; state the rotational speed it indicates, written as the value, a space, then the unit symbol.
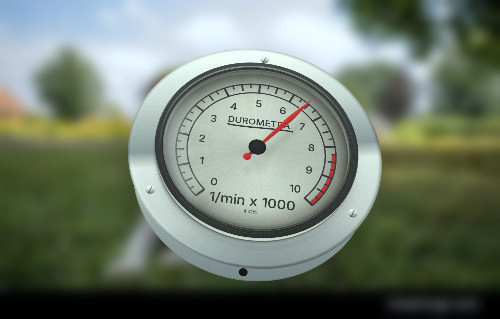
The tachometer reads 6500 rpm
